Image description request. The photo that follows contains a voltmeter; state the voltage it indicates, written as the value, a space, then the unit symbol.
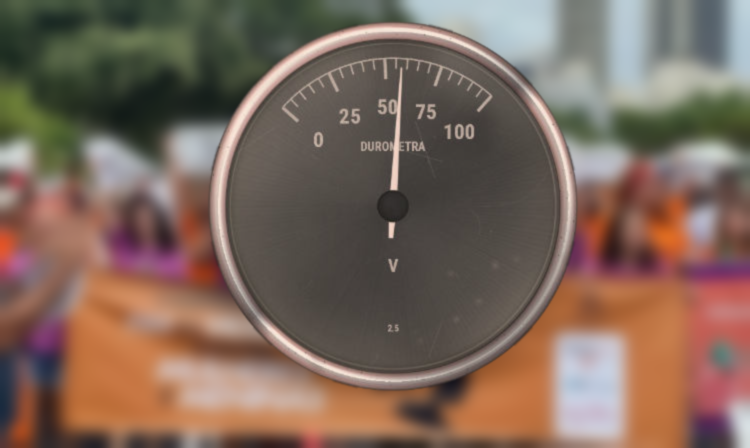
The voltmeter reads 57.5 V
